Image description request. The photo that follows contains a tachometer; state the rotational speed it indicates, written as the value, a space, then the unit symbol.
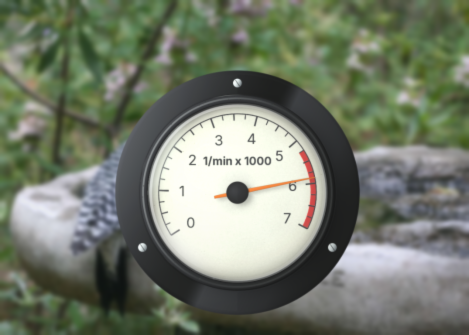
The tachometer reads 5875 rpm
